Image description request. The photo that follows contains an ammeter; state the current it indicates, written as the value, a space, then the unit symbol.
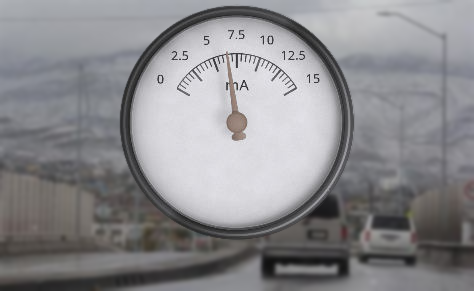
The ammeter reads 6.5 mA
